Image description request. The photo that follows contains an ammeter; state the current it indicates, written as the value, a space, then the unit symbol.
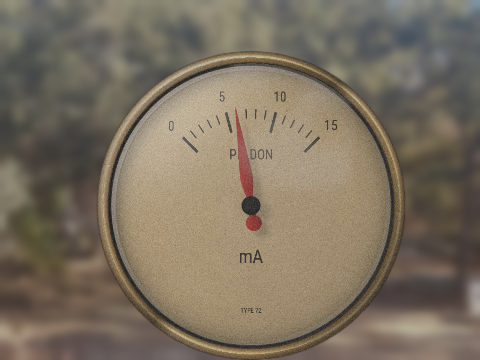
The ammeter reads 6 mA
